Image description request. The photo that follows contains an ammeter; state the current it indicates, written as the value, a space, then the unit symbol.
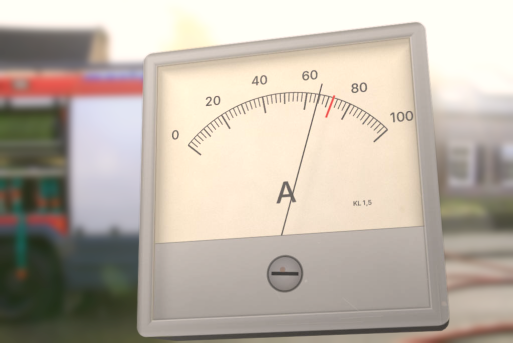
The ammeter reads 66 A
